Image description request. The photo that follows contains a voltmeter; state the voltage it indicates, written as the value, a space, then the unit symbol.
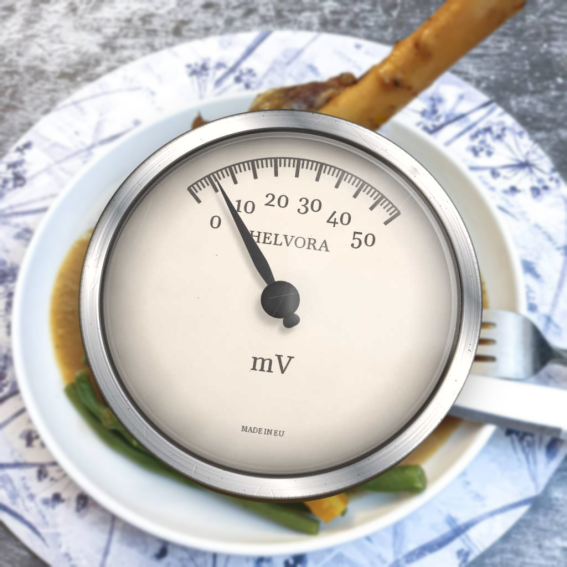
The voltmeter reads 6 mV
